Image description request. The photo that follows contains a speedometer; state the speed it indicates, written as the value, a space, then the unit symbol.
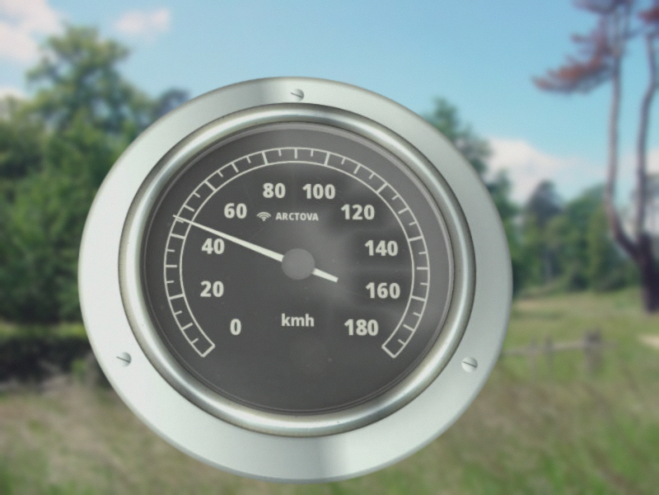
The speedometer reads 45 km/h
